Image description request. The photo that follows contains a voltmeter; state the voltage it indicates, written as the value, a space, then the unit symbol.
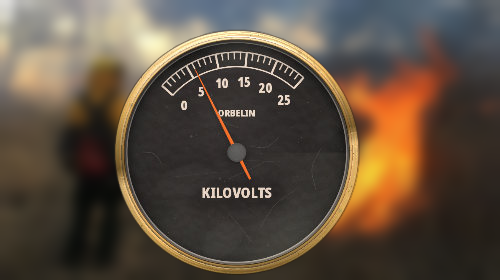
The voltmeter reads 6 kV
